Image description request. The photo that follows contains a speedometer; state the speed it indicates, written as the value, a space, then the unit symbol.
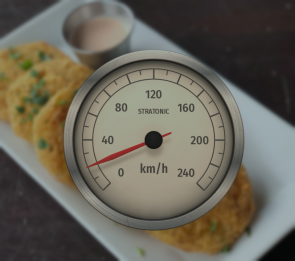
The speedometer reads 20 km/h
